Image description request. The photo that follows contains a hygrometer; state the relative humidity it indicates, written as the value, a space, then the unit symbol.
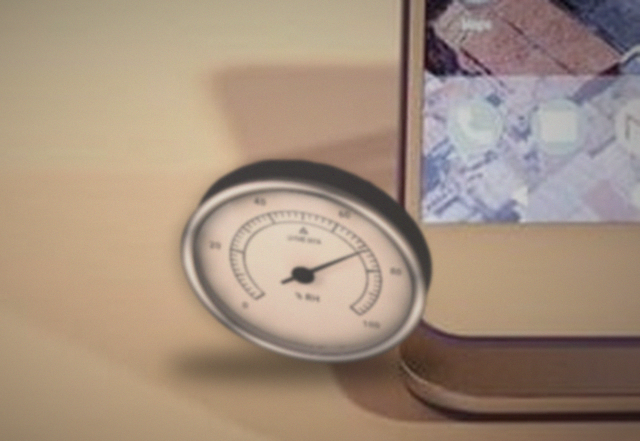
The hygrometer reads 70 %
